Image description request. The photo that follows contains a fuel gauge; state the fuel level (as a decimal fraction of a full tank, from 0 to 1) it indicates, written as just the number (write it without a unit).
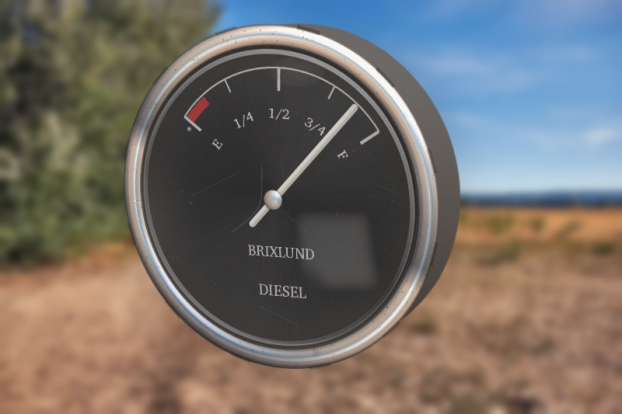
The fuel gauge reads 0.875
